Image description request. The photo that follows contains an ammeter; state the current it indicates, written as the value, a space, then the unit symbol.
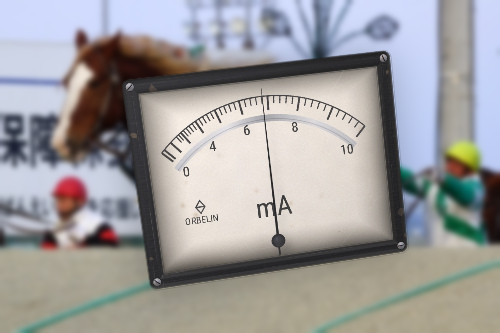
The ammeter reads 6.8 mA
